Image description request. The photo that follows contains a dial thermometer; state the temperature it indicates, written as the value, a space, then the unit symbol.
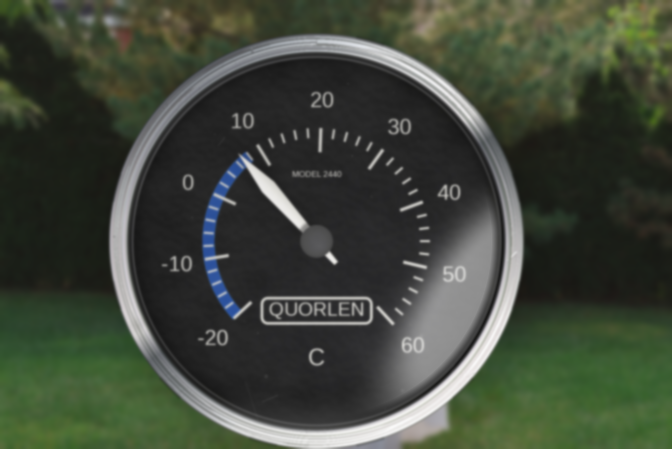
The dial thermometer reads 7 °C
